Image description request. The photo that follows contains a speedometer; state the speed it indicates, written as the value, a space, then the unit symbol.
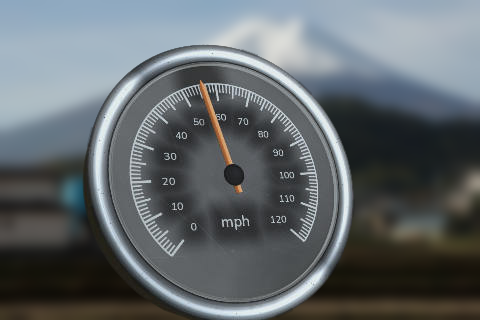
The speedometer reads 55 mph
